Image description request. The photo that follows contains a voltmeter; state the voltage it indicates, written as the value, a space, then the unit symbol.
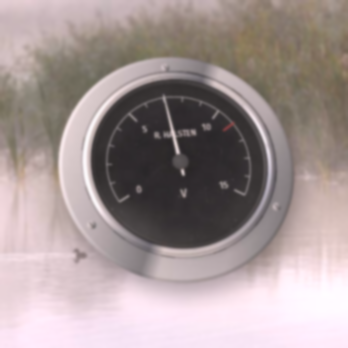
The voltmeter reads 7 V
